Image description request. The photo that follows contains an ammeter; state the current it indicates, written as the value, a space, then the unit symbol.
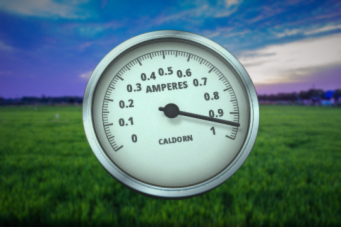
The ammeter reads 0.95 A
